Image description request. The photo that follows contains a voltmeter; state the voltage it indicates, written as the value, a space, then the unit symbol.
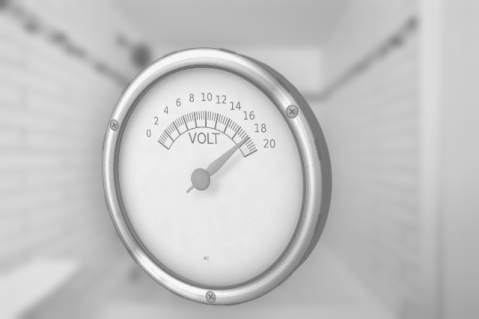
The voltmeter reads 18 V
